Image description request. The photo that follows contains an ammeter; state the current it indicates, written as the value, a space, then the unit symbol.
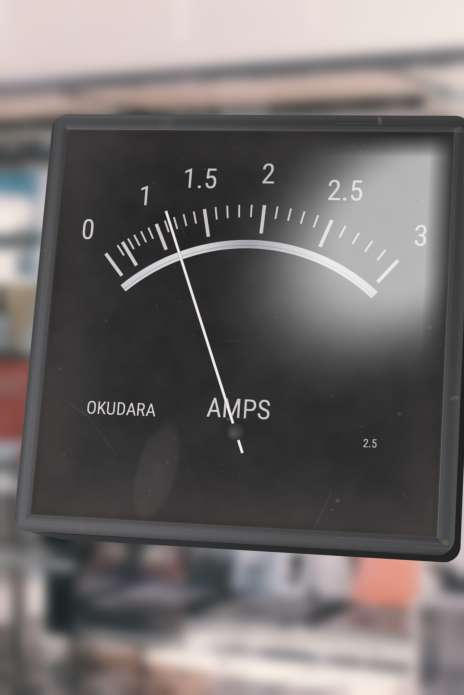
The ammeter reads 1.15 A
